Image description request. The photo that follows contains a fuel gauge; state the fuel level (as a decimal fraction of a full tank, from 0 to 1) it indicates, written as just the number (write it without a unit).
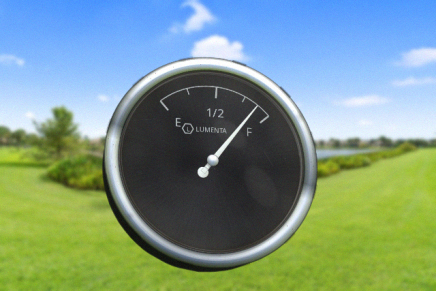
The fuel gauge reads 0.875
